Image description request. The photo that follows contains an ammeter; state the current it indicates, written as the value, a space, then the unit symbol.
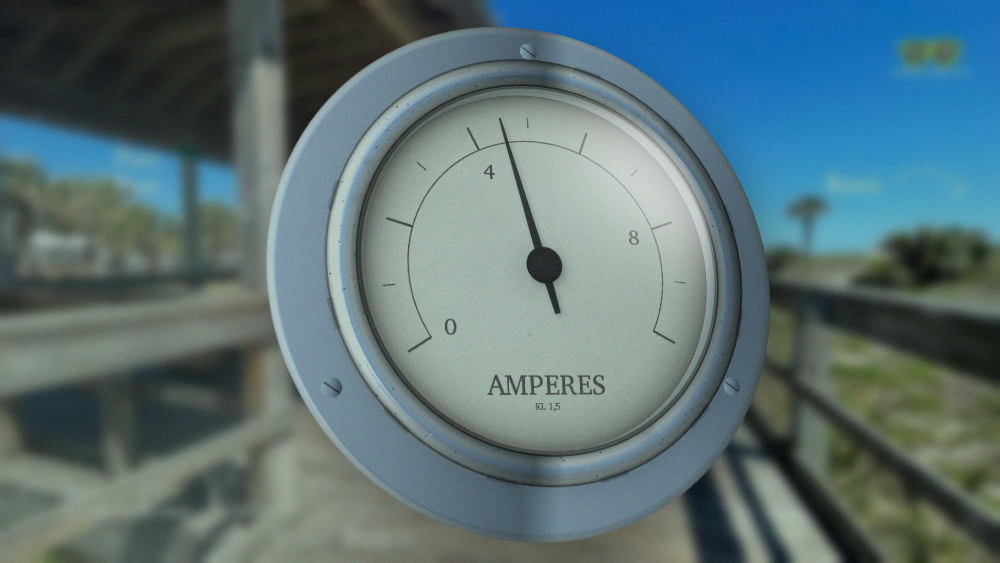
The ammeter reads 4.5 A
